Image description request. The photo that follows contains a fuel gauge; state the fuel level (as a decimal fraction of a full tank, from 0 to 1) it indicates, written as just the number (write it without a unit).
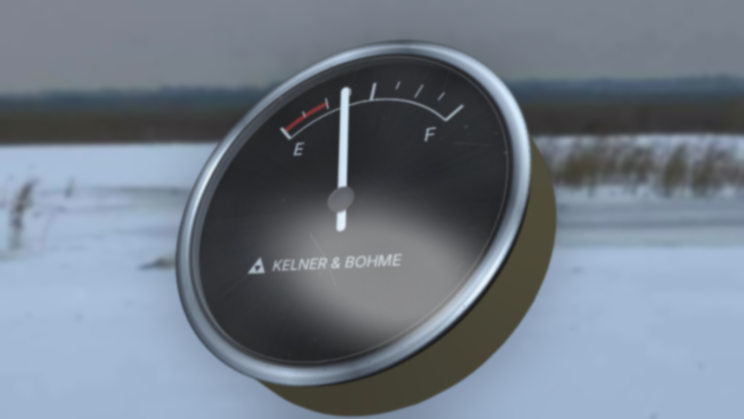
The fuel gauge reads 0.375
